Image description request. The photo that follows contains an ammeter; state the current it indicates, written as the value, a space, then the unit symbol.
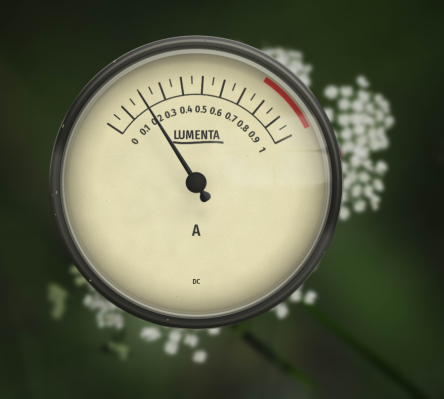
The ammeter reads 0.2 A
